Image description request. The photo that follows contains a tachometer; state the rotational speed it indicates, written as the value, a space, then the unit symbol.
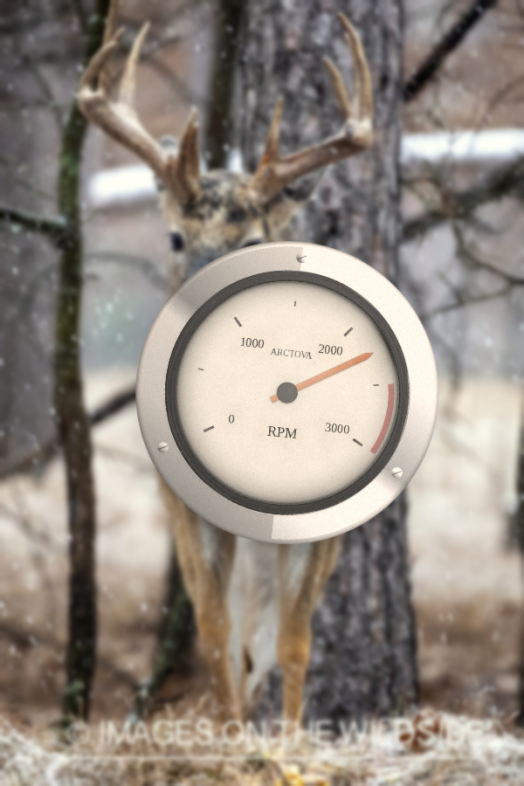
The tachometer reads 2250 rpm
